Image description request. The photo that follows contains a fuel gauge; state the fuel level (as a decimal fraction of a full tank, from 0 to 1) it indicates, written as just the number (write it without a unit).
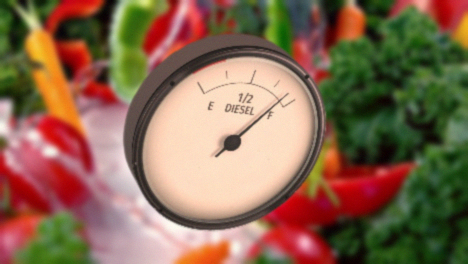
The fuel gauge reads 0.875
